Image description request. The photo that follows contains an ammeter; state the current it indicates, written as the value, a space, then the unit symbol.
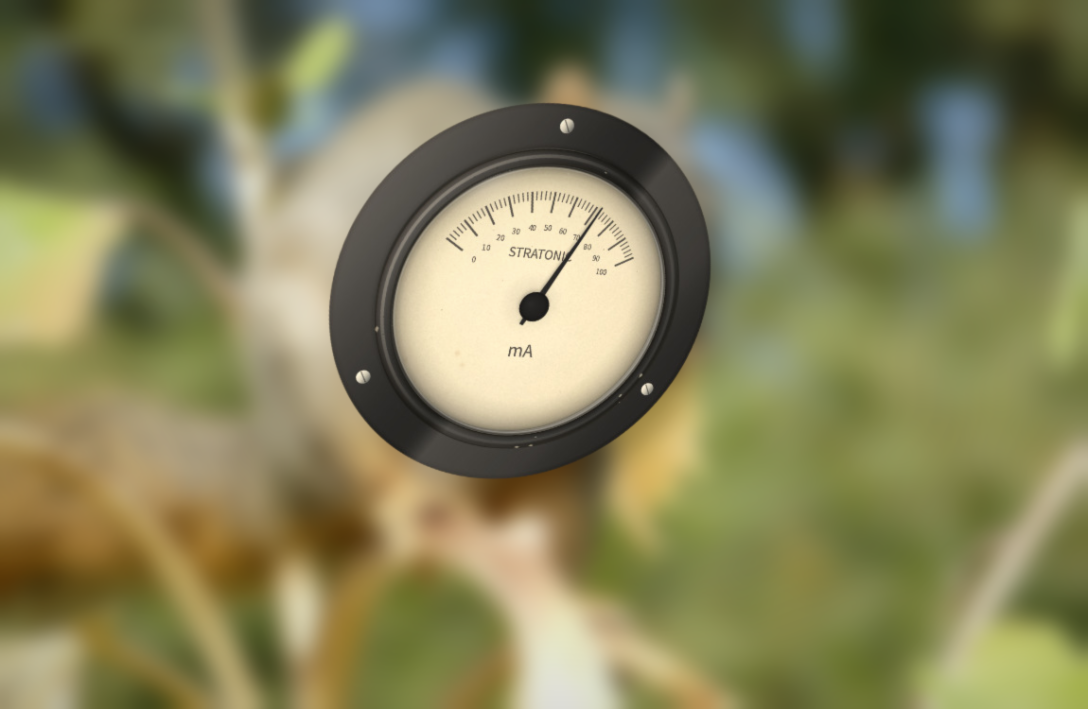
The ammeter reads 70 mA
